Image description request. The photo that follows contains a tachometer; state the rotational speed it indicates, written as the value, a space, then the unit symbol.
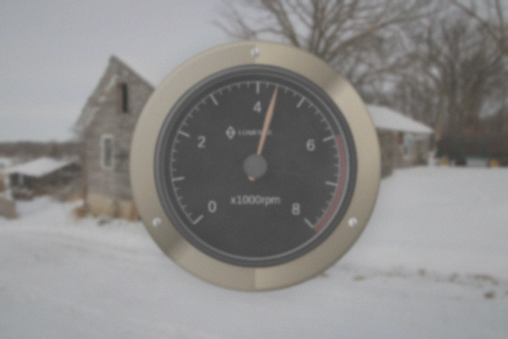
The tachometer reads 4400 rpm
